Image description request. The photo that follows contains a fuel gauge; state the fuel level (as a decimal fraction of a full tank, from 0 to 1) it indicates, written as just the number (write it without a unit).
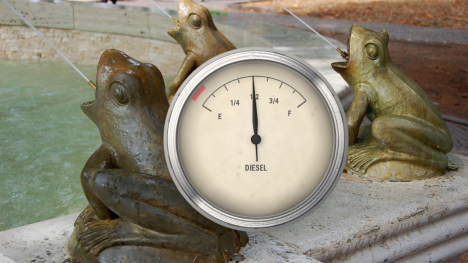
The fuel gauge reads 0.5
